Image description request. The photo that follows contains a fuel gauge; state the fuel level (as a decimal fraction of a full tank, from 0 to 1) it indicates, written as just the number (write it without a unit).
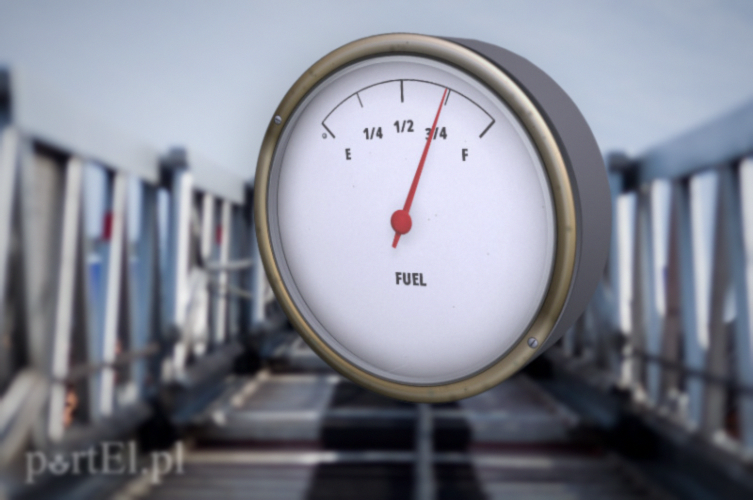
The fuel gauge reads 0.75
